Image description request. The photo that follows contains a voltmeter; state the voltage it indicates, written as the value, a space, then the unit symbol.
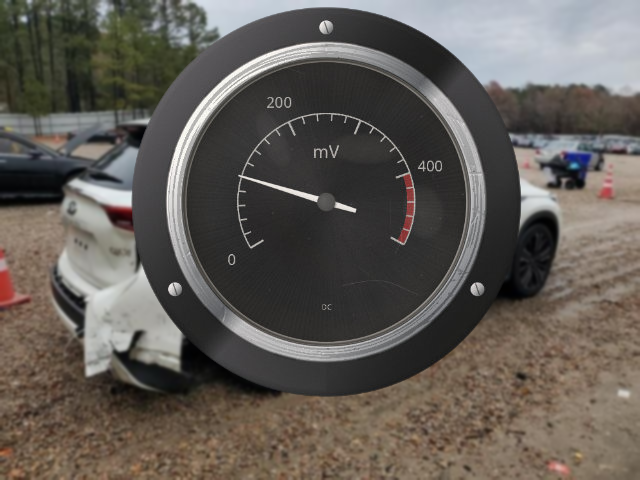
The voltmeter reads 100 mV
